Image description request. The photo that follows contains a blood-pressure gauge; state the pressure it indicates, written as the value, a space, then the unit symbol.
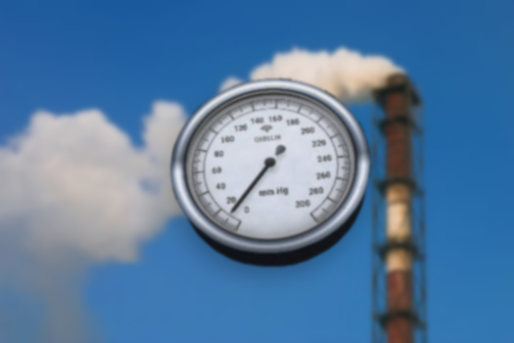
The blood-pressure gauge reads 10 mmHg
